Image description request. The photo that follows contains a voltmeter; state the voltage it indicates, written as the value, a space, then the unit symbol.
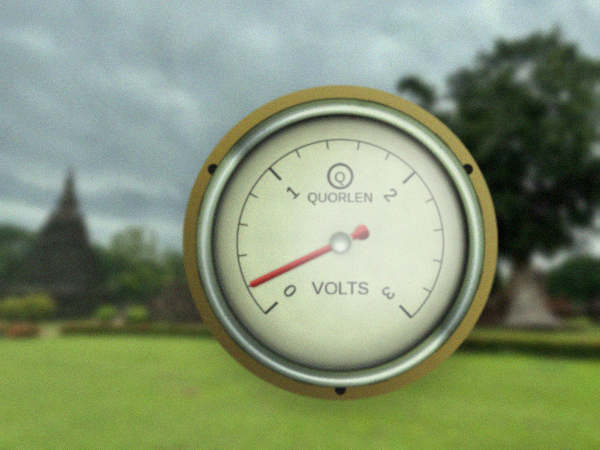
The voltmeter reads 0.2 V
